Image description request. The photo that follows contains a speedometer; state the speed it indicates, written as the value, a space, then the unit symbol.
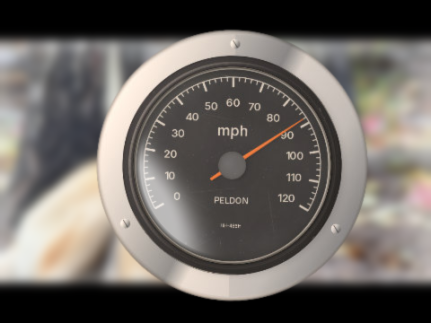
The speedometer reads 88 mph
